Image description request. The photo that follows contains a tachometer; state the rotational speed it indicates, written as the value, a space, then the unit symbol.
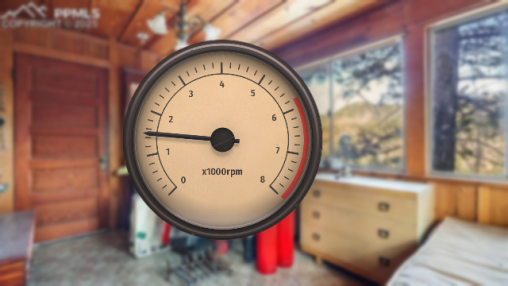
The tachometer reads 1500 rpm
